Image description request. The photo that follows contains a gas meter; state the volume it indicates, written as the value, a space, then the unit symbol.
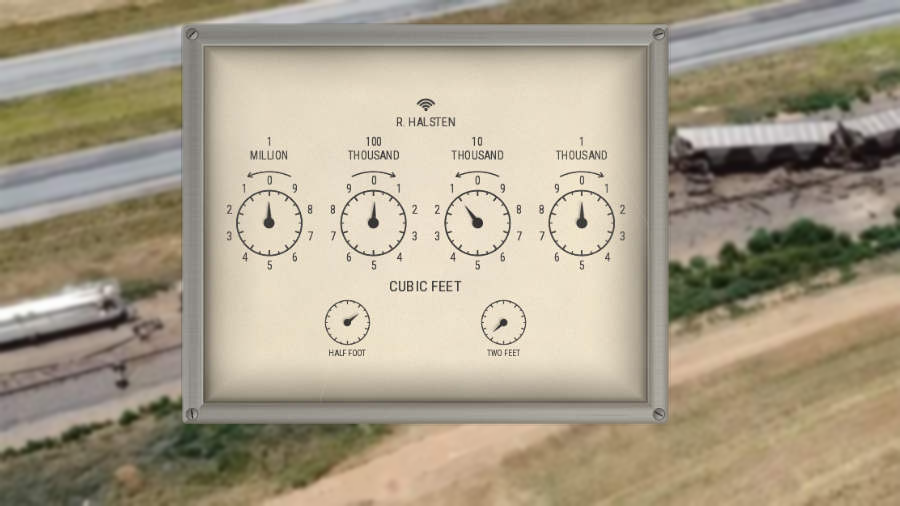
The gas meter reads 1000 ft³
